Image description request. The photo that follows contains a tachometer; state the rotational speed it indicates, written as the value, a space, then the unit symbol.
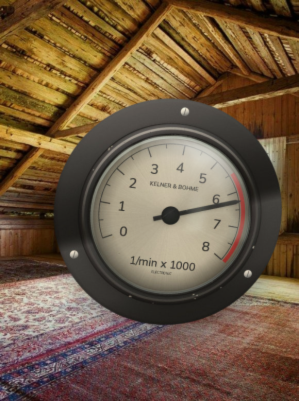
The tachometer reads 6250 rpm
